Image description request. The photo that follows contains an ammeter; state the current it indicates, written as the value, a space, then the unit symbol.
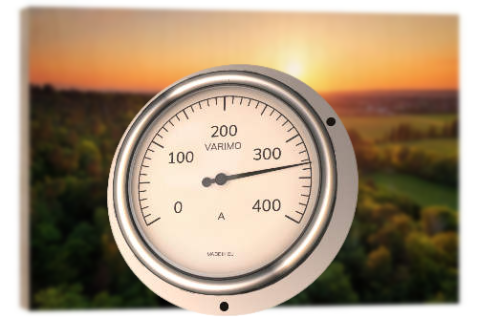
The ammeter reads 335 A
